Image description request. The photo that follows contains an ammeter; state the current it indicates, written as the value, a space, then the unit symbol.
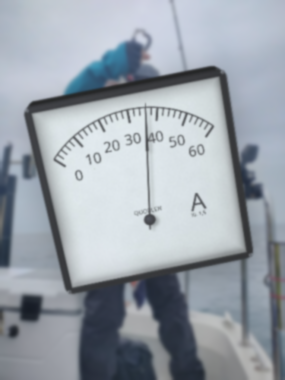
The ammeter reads 36 A
